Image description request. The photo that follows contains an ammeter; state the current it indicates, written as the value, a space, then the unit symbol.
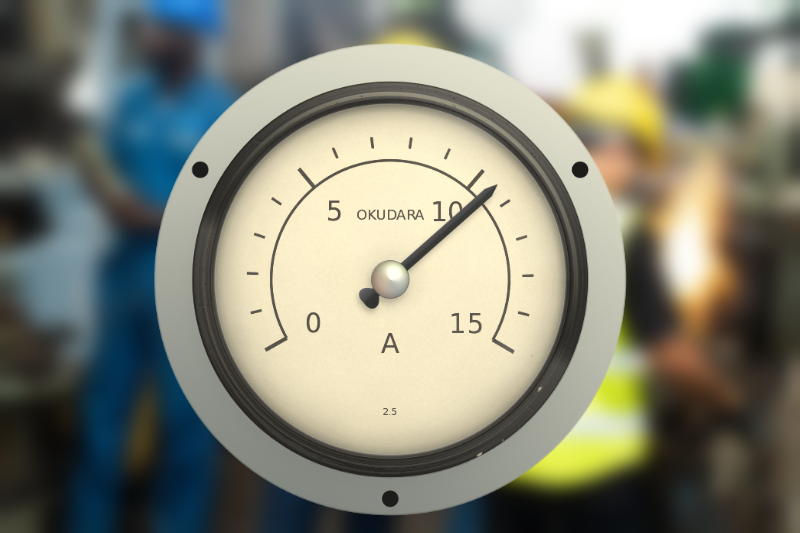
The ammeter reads 10.5 A
